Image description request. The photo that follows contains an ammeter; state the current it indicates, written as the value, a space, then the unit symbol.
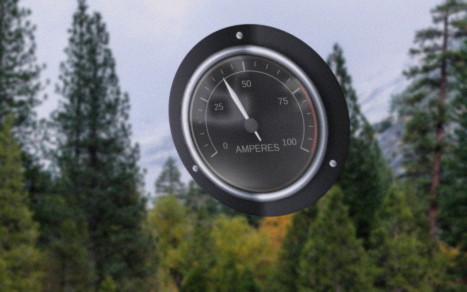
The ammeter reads 40 A
